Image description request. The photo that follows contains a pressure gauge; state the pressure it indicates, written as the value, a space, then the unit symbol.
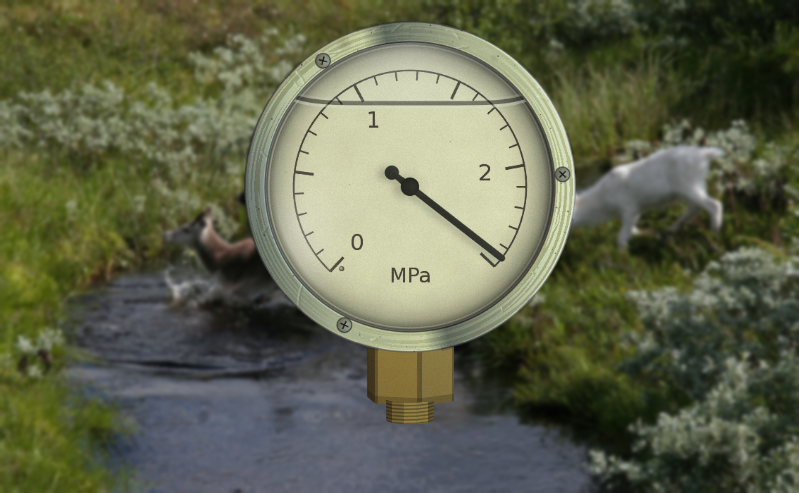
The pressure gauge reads 2.45 MPa
